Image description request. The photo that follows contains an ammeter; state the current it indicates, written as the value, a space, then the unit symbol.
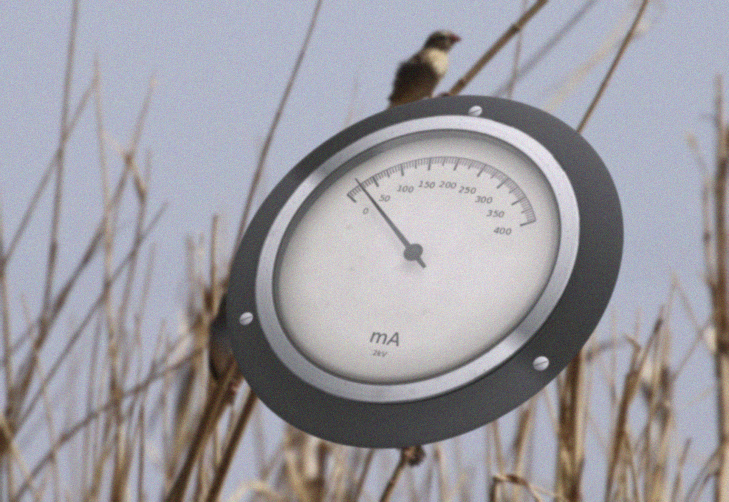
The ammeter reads 25 mA
